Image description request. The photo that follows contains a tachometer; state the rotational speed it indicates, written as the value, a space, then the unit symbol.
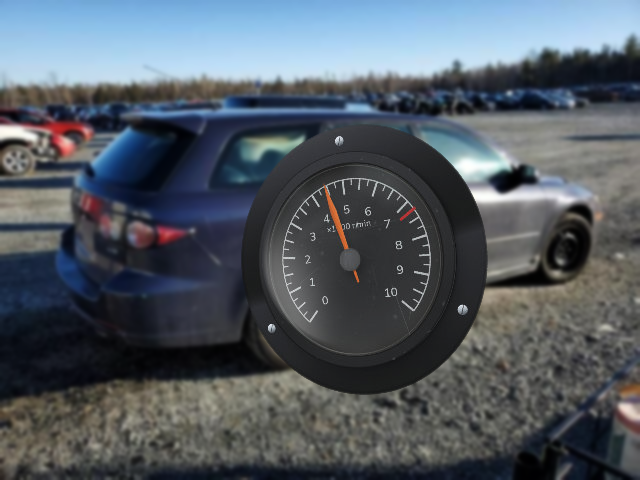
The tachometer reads 4500 rpm
